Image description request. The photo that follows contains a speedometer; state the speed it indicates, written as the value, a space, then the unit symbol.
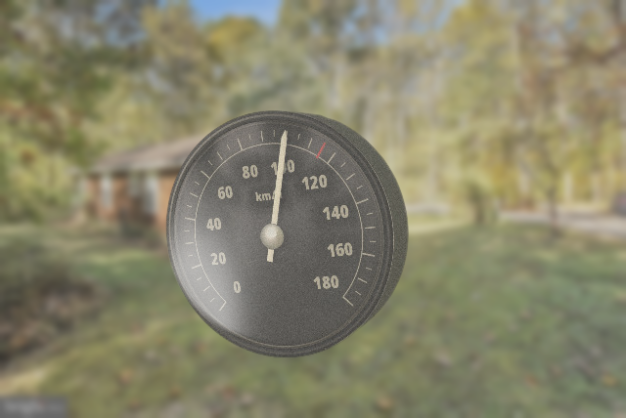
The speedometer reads 100 km/h
